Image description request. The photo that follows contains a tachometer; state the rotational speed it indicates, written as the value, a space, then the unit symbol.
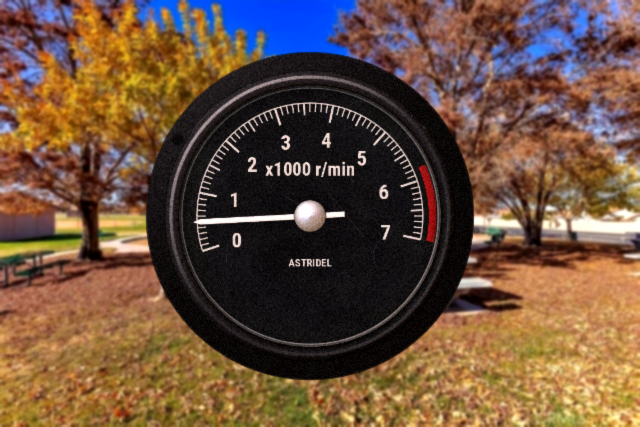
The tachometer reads 500 rpm
